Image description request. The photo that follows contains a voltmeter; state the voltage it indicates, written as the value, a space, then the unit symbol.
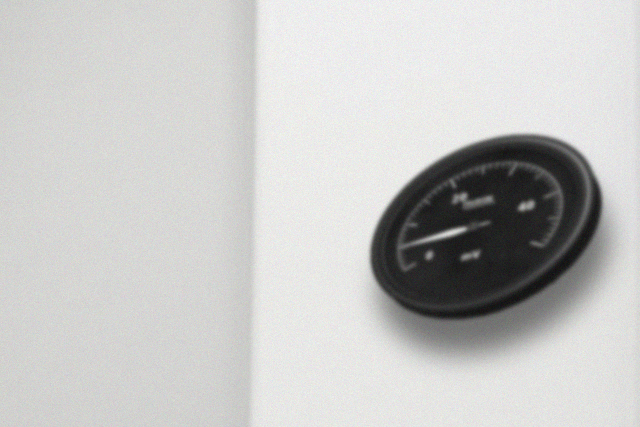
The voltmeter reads 5 mV
